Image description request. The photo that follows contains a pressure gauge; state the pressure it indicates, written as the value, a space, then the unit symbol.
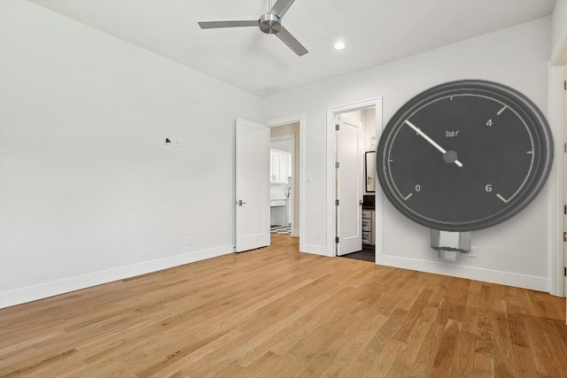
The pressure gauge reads 2 bar
